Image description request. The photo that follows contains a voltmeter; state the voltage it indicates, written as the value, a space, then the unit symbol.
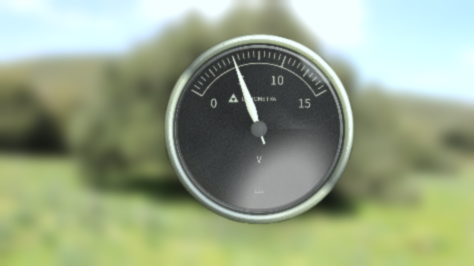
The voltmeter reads 5 V
